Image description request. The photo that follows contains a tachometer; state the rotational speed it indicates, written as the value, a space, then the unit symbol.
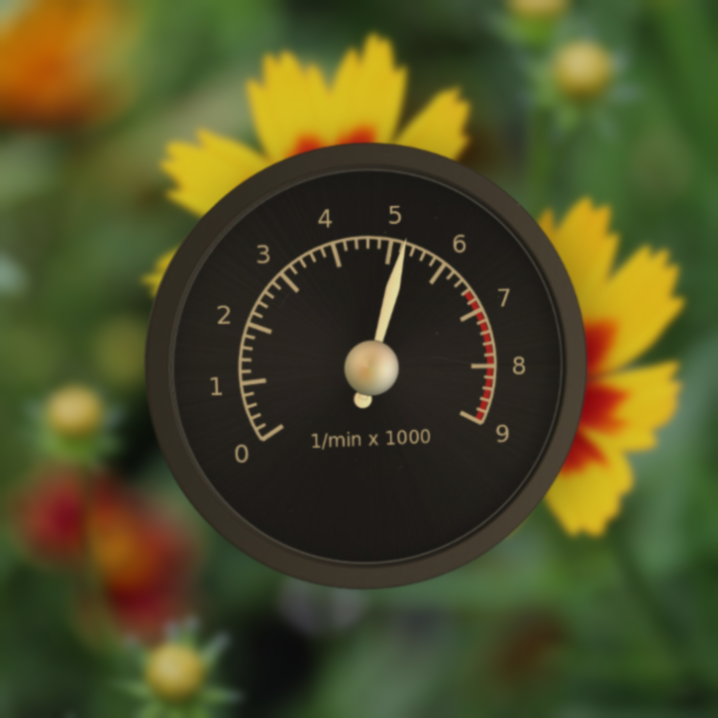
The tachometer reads 5200 rpm
